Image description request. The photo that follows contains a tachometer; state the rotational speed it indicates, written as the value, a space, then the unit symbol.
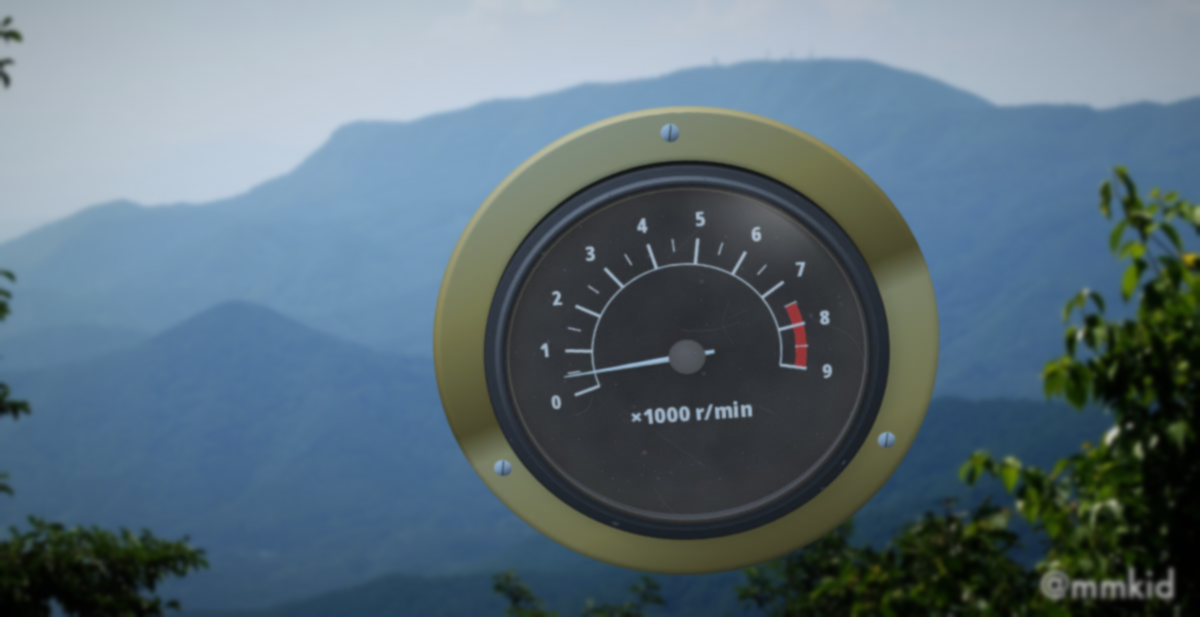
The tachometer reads 500 rpm
